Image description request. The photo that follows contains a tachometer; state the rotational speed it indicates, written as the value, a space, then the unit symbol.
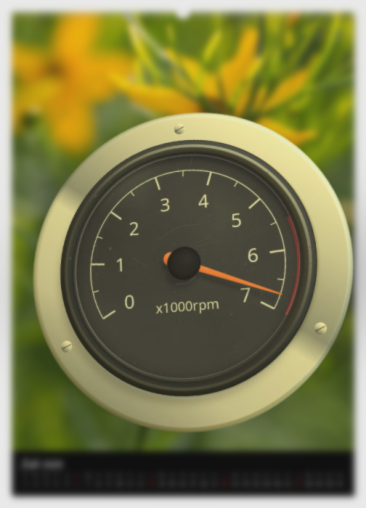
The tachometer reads 6750 rpm
